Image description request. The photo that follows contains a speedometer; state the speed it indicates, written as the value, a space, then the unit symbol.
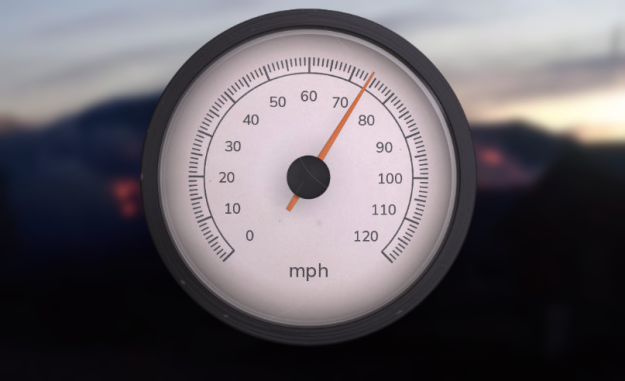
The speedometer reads 74 mph
